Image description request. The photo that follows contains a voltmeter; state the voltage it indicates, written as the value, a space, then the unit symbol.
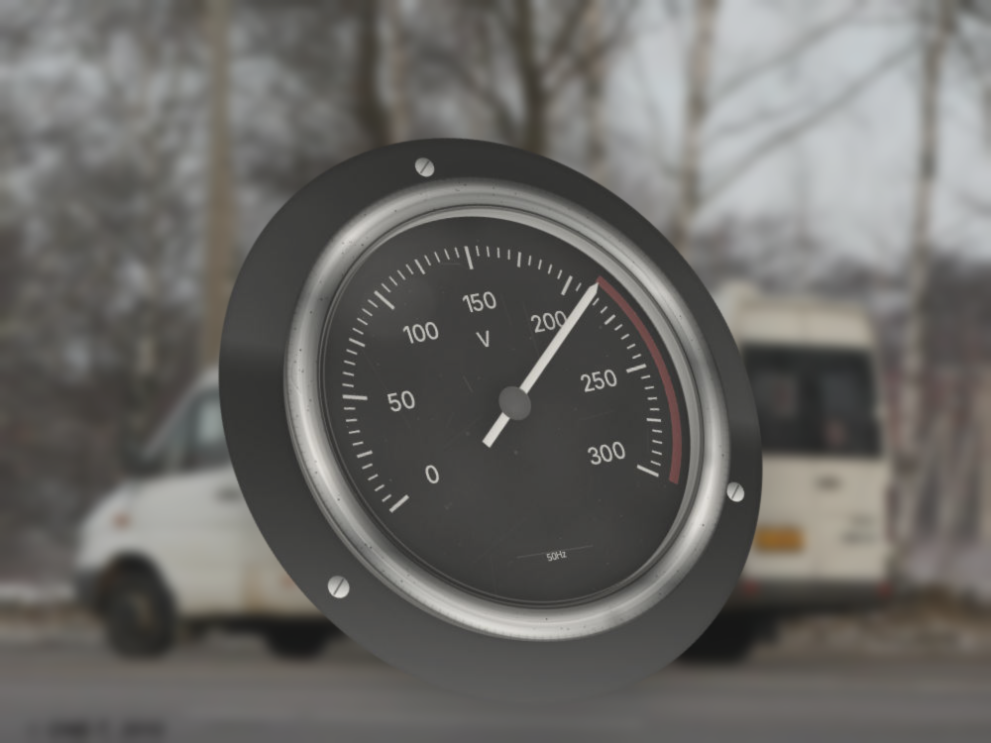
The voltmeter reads 210 V
